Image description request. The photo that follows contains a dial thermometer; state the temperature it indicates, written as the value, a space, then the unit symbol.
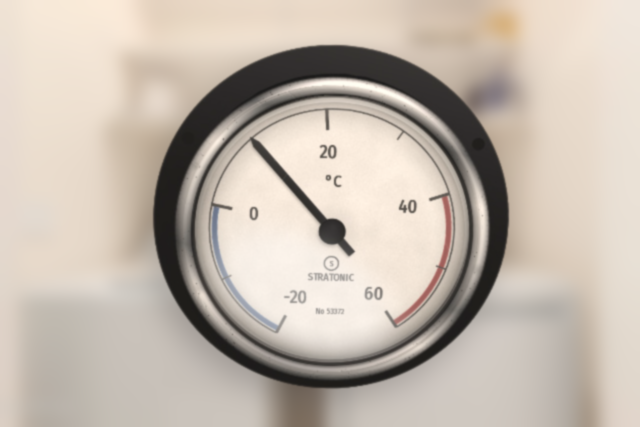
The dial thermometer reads 10 °C
